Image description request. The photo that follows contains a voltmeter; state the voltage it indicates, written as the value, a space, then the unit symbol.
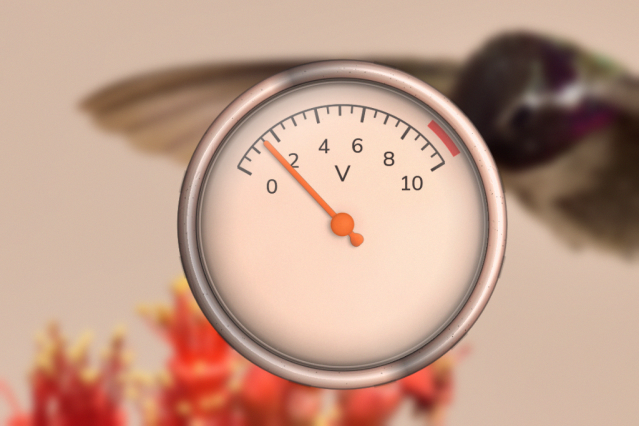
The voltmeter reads 1.5 V
